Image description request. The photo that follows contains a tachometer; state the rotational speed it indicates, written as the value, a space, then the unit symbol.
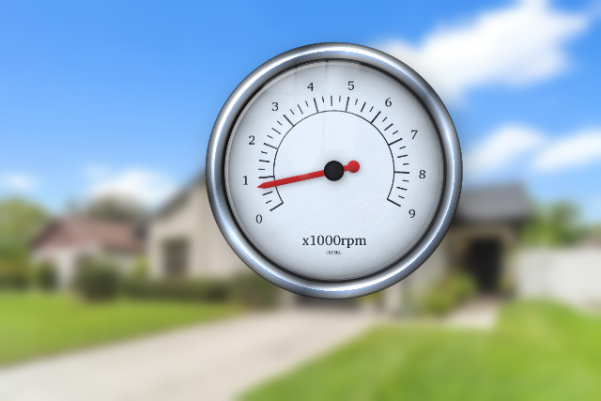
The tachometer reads 750 rpm
